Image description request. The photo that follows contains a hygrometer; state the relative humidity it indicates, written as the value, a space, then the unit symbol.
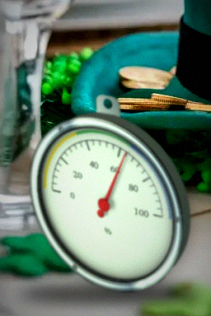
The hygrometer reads 64 %
